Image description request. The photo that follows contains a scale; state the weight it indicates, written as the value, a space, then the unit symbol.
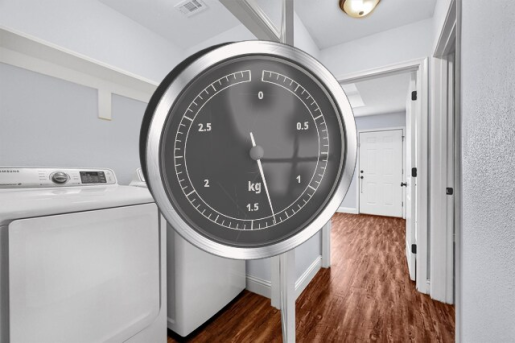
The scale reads 1.35 kg
